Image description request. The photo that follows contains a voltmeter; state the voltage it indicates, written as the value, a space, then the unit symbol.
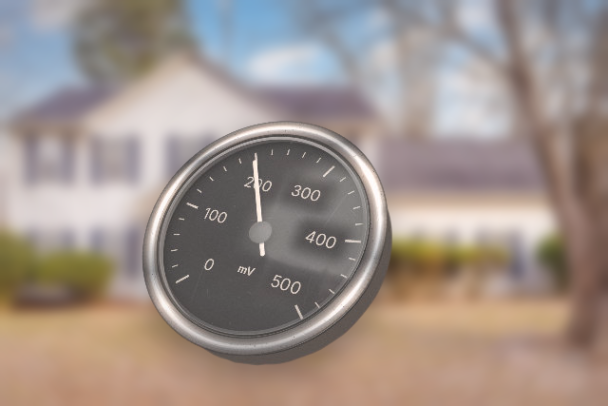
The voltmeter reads 200 mV
